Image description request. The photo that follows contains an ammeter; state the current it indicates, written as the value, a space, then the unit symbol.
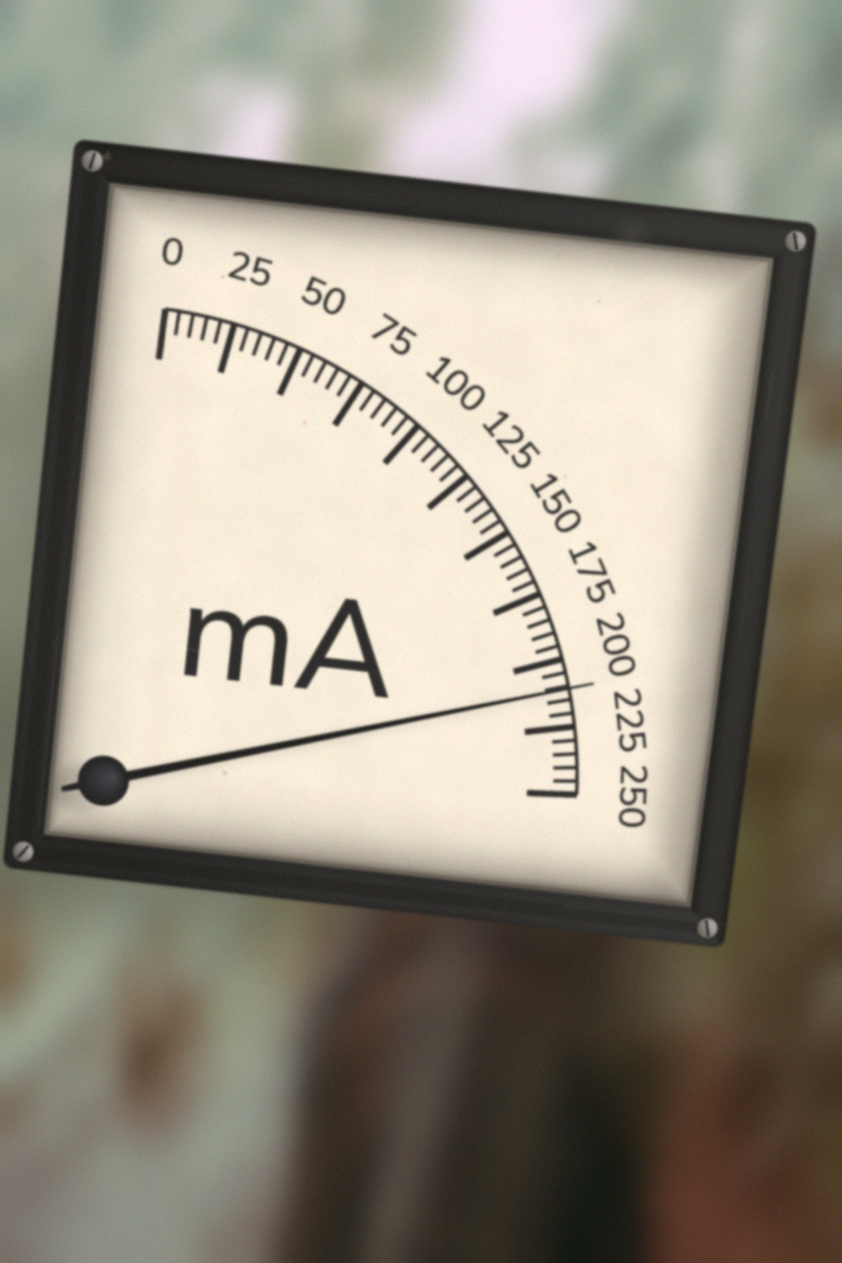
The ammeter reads 210 mA
